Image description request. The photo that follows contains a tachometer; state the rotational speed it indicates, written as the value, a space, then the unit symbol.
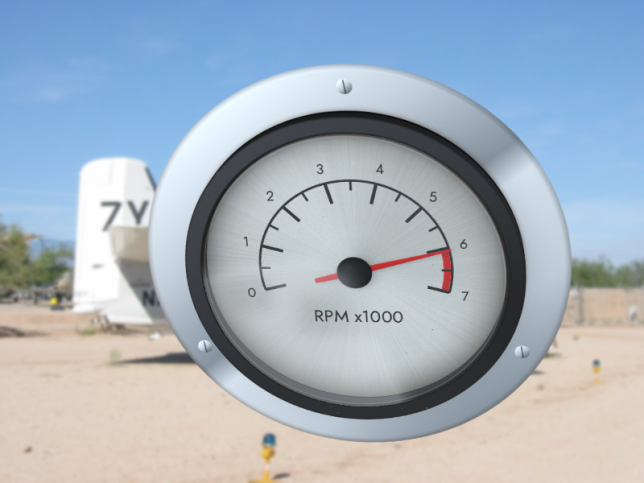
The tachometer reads 6000 rpm
